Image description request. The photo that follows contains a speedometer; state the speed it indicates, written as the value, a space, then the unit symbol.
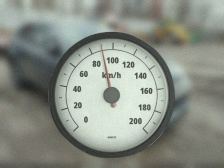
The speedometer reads 90 km/h
